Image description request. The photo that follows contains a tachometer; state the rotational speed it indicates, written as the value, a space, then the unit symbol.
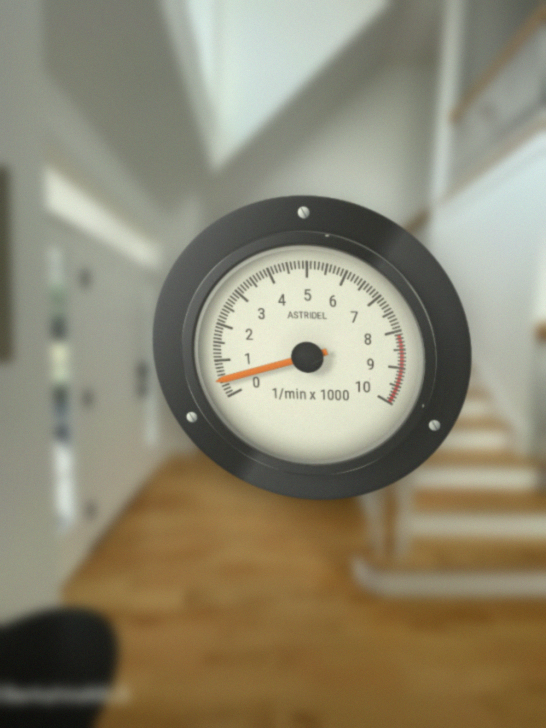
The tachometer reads 500 rpm
